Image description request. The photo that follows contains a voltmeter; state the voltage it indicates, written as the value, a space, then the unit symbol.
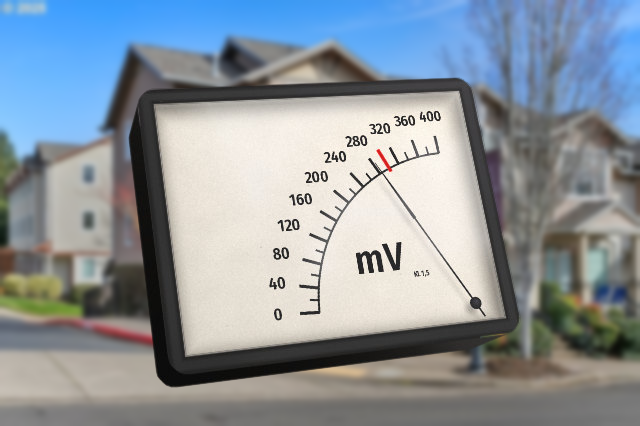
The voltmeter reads 280 mV
